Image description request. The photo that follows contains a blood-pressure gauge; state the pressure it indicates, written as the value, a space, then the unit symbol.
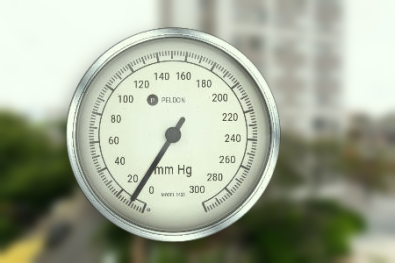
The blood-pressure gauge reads 10 mmHg
